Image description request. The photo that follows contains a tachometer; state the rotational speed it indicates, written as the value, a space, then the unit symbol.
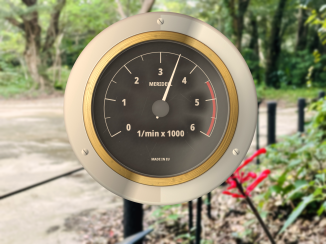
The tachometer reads 3500 rpm
